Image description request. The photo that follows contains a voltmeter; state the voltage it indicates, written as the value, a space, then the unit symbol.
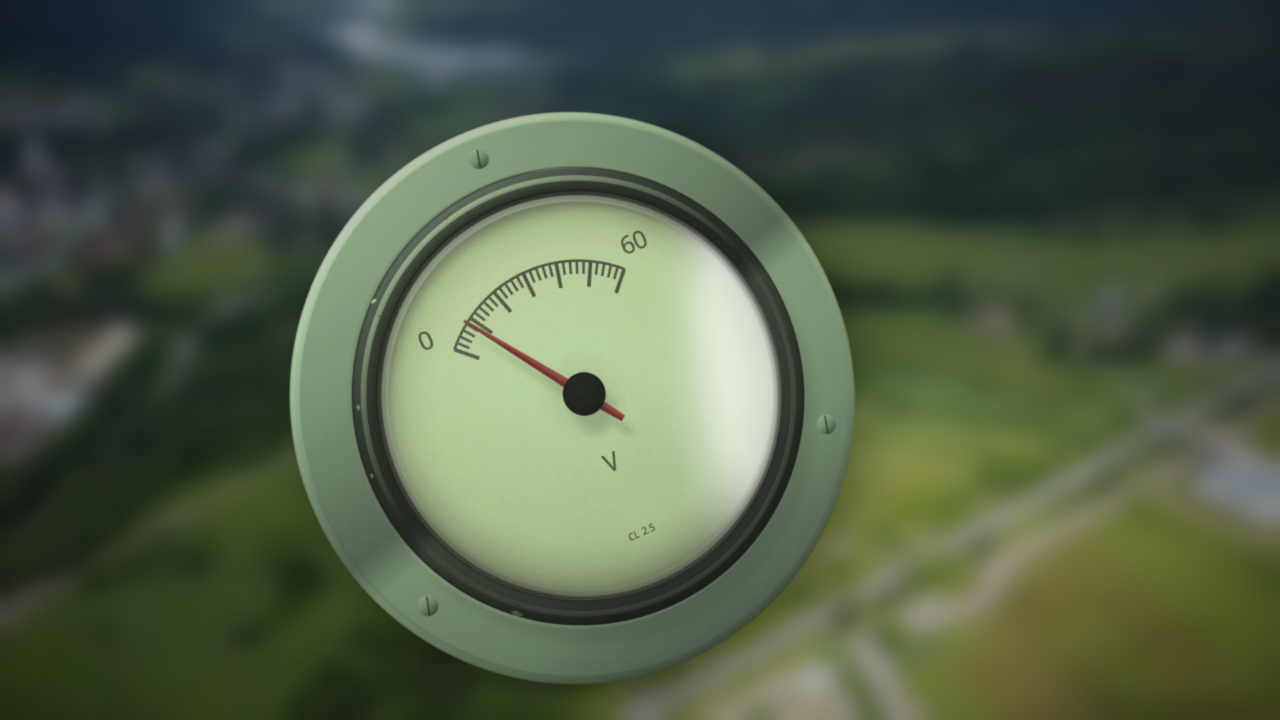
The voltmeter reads 8 V
